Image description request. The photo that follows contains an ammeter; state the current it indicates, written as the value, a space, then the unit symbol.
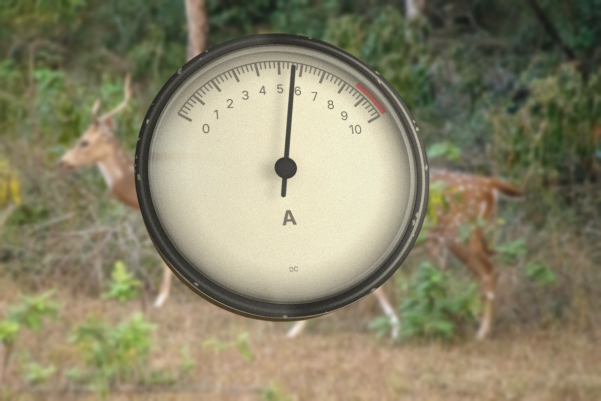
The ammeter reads 5.6 A
